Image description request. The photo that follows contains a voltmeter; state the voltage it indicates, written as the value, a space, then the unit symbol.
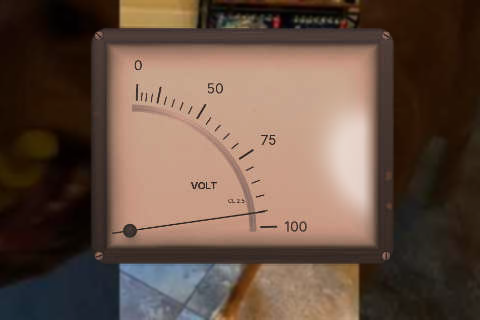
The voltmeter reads 95 V
